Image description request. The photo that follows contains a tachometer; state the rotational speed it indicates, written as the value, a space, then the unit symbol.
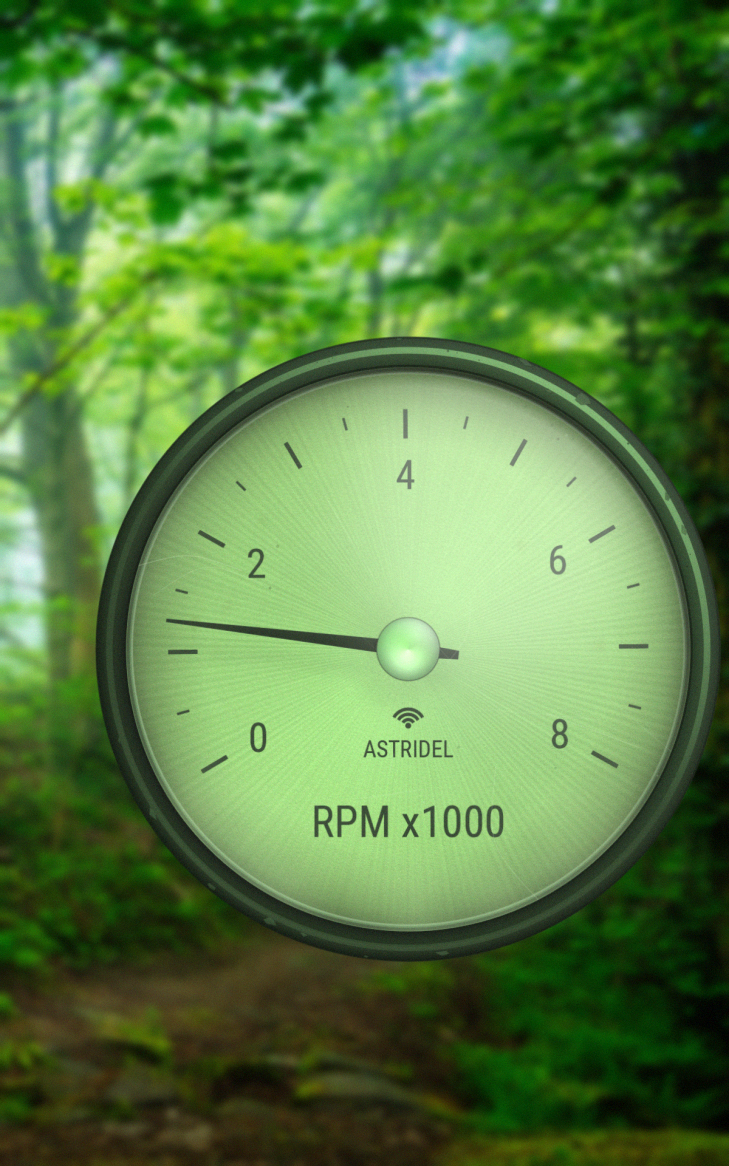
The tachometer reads 1250 rpm
